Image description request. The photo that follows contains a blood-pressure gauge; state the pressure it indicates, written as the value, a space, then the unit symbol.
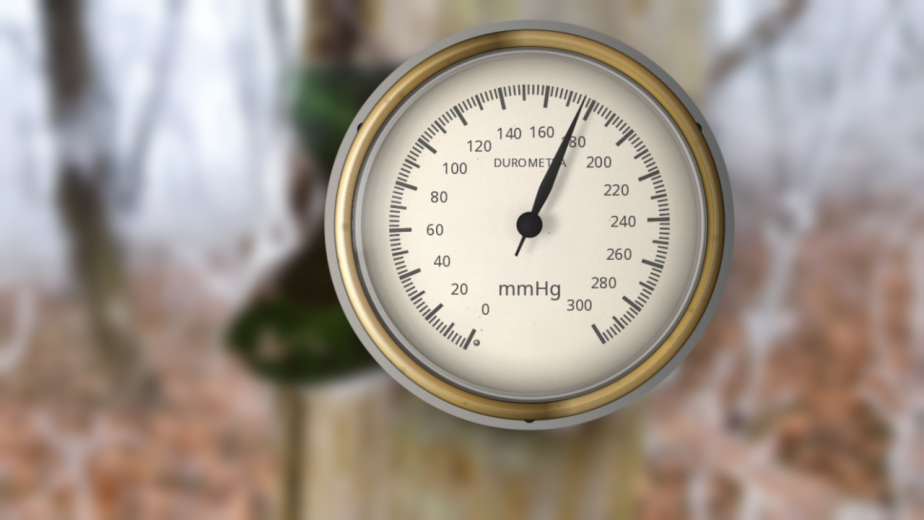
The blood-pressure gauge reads 176 mmHg
